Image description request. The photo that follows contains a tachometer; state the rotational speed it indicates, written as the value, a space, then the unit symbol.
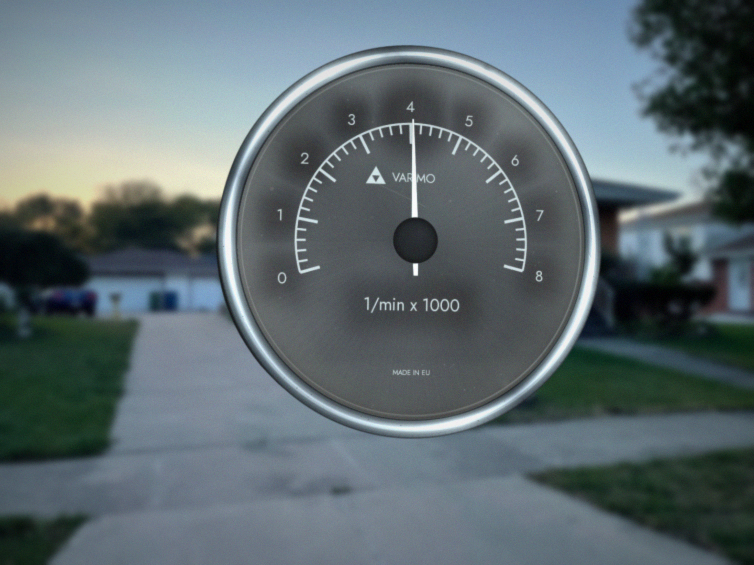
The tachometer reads 4000 rpm
